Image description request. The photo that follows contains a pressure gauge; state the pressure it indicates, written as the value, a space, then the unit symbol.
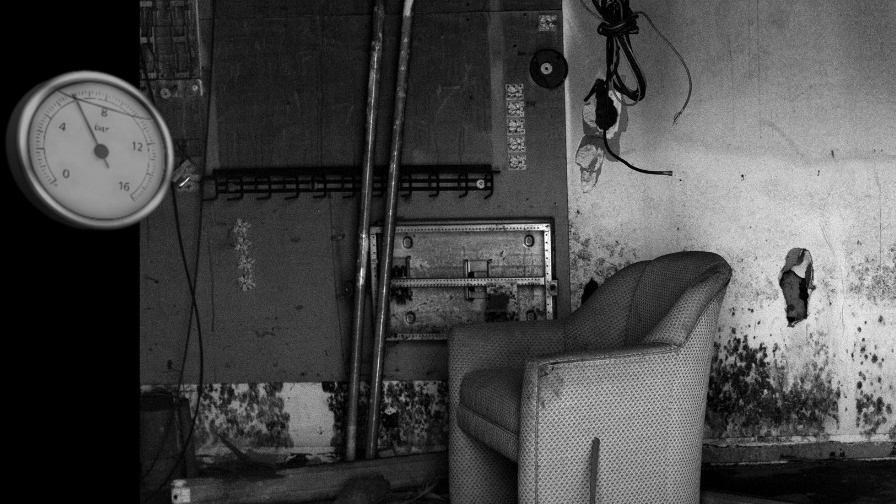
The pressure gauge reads 6 bar
